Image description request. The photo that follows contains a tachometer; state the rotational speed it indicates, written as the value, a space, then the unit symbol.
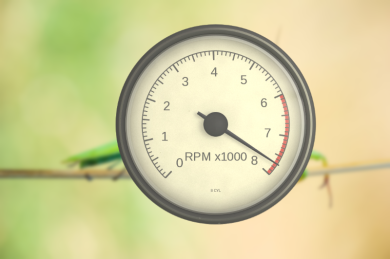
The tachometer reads 7700 rpm
